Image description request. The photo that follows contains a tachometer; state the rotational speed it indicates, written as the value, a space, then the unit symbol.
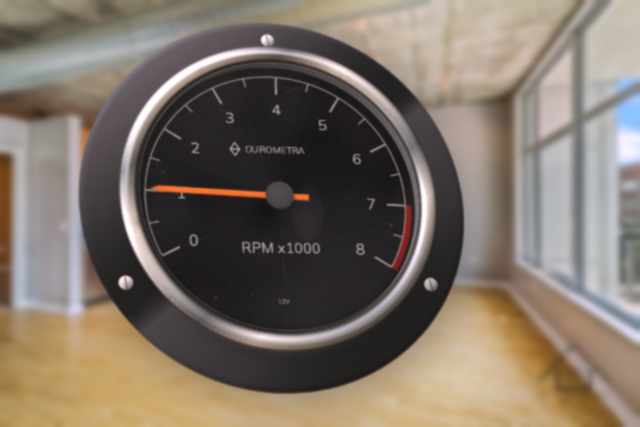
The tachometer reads 1000 rpm
